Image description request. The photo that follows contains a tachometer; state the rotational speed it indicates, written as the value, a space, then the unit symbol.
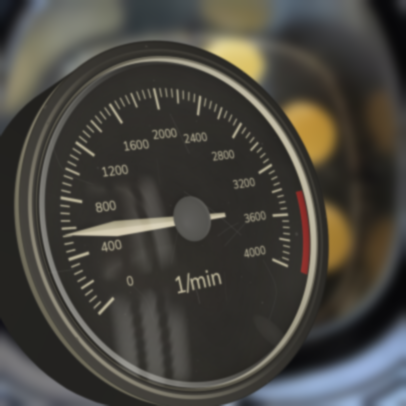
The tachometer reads 550 rpm
